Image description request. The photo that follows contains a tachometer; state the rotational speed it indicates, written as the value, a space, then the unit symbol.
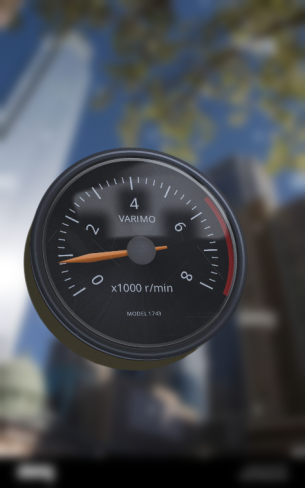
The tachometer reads 800 rpm
